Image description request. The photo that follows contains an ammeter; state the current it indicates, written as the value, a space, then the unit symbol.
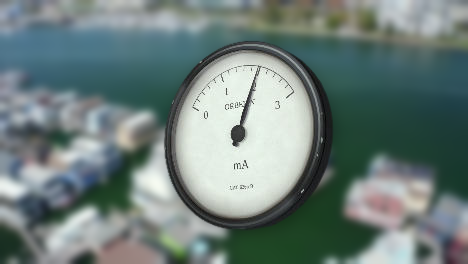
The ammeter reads 2 mA
